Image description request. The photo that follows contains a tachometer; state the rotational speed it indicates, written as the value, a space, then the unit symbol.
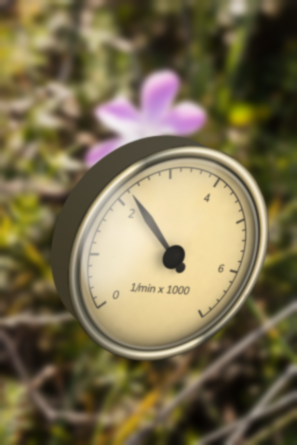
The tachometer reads 2200 rpm
